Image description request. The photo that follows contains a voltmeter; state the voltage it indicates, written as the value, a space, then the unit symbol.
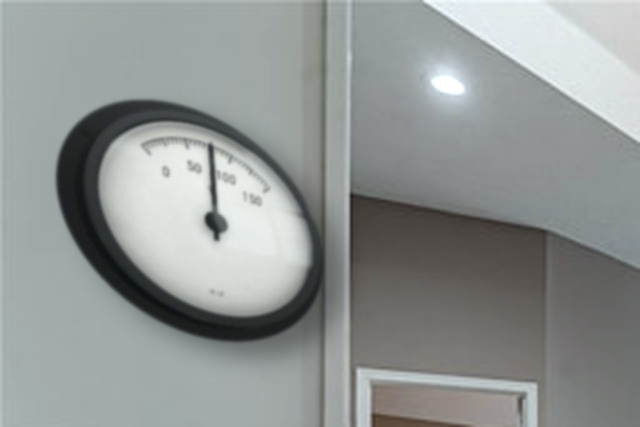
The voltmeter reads 75 V
